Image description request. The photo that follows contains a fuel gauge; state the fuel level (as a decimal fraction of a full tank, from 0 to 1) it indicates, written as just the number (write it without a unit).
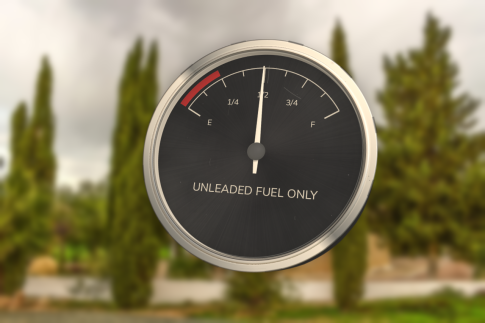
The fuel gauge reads 0.5
